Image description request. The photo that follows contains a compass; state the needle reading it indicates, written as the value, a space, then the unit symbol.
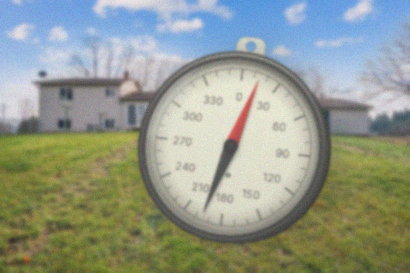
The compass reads 15 °
